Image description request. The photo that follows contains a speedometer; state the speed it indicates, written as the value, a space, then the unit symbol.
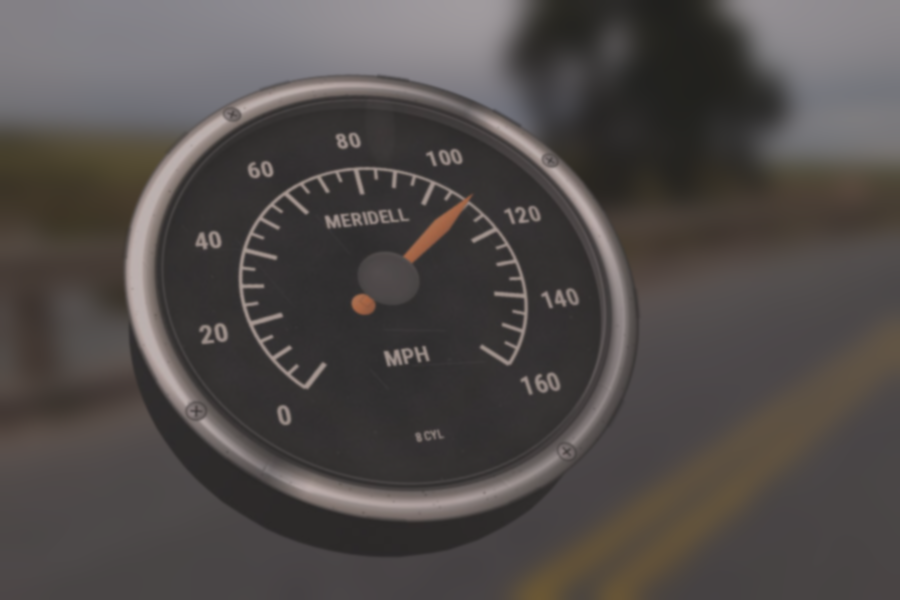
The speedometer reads 110 mph
